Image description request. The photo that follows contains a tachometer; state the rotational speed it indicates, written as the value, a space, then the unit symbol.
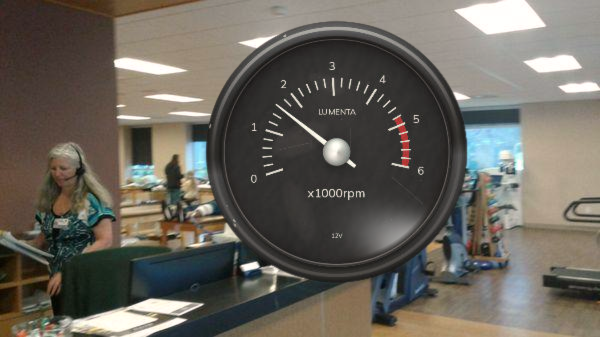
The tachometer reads 1600 rpm
